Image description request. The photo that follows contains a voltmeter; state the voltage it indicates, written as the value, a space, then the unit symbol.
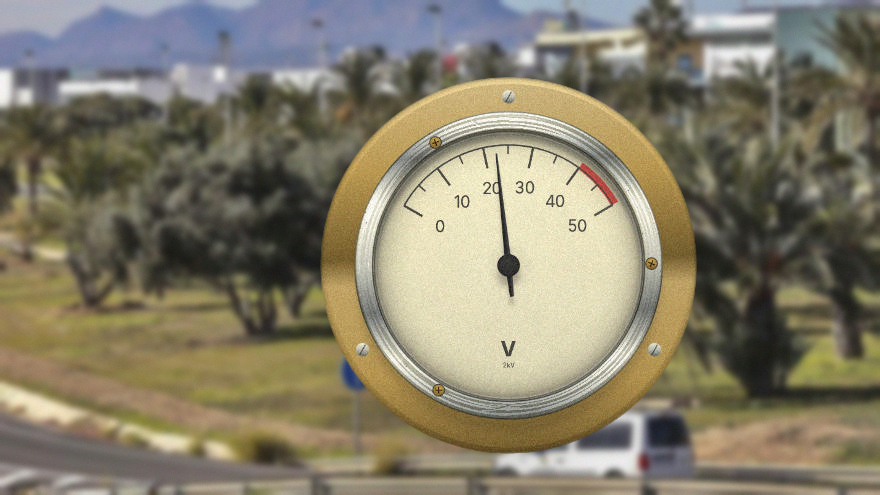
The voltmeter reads 22.5 V
